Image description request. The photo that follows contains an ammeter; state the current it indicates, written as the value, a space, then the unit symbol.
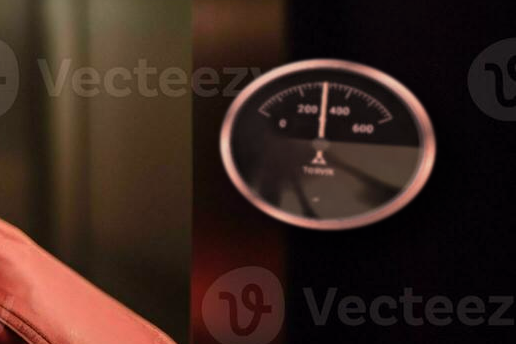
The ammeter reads 300 A
